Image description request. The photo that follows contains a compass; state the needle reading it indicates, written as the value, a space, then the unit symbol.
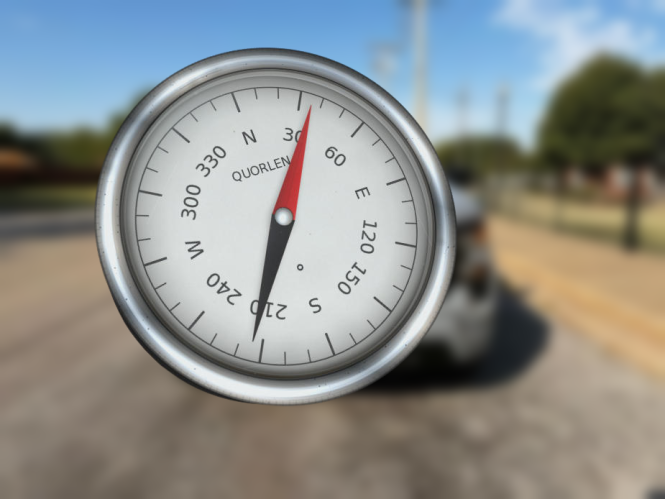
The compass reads 35 °
